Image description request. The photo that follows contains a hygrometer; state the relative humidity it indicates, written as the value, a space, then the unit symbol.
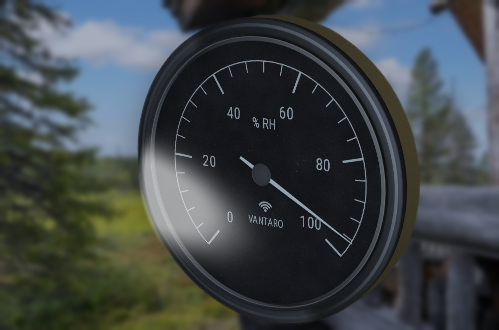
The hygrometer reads 96 %
